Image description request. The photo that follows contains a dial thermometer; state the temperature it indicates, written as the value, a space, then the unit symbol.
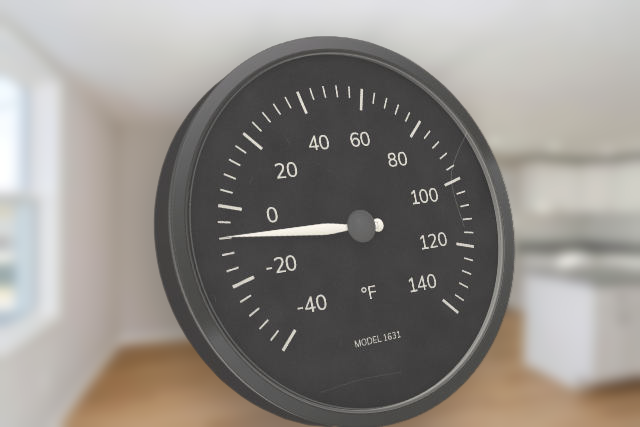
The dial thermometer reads -8 °F
